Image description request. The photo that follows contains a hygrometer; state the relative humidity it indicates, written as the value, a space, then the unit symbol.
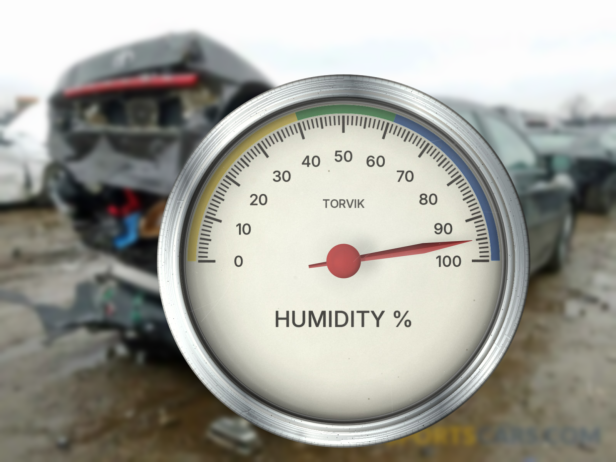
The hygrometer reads 95 %
